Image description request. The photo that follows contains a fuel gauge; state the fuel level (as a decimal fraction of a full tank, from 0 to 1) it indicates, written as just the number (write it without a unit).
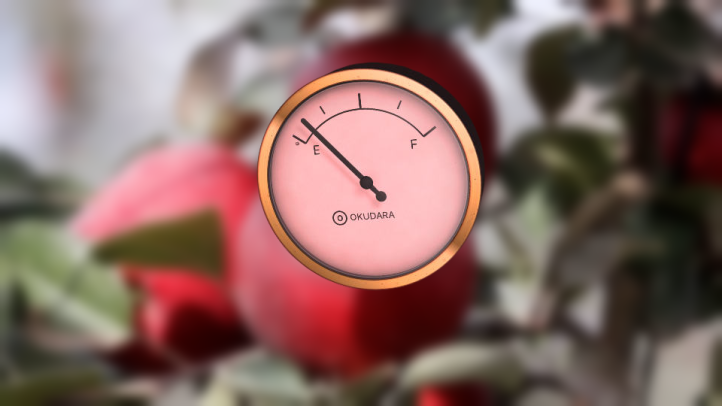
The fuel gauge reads 0.125
